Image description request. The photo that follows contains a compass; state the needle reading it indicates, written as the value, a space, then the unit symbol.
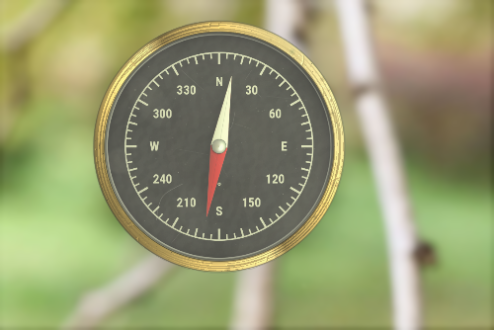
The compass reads 190 °
